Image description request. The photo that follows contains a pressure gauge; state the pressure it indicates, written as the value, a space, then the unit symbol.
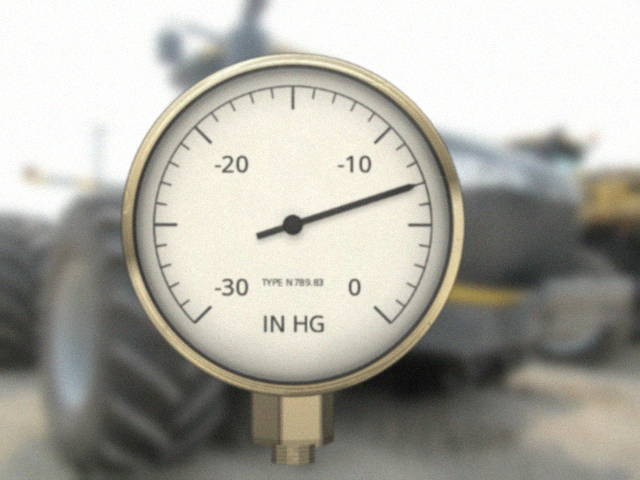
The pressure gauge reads -7 inHg
